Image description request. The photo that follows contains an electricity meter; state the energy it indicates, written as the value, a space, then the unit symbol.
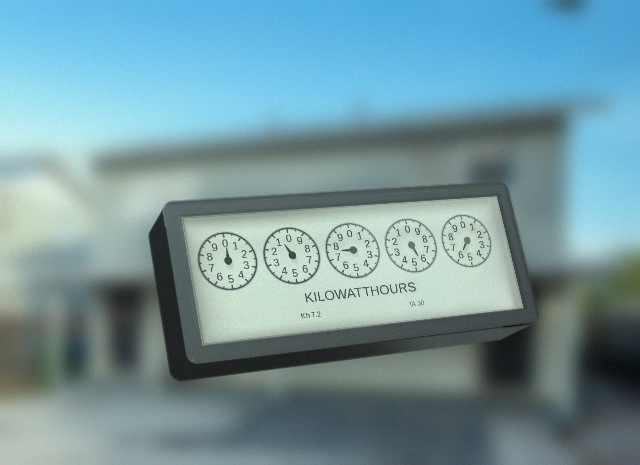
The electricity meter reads 756 kWh
